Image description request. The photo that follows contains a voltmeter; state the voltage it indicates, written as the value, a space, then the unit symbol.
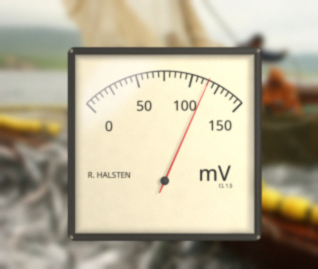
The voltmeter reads 115 mV
